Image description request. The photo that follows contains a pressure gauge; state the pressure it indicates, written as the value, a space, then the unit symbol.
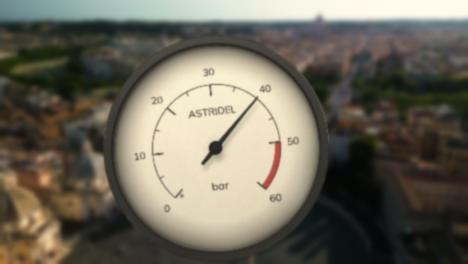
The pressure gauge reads 40 bar
